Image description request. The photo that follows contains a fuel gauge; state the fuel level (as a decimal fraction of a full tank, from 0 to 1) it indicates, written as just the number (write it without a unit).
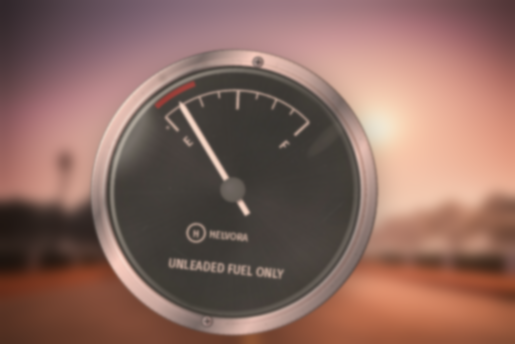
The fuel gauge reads 0.125
